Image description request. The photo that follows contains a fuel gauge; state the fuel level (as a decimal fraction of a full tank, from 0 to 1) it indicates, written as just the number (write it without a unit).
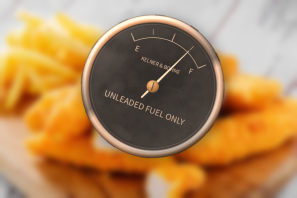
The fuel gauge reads 0.75
